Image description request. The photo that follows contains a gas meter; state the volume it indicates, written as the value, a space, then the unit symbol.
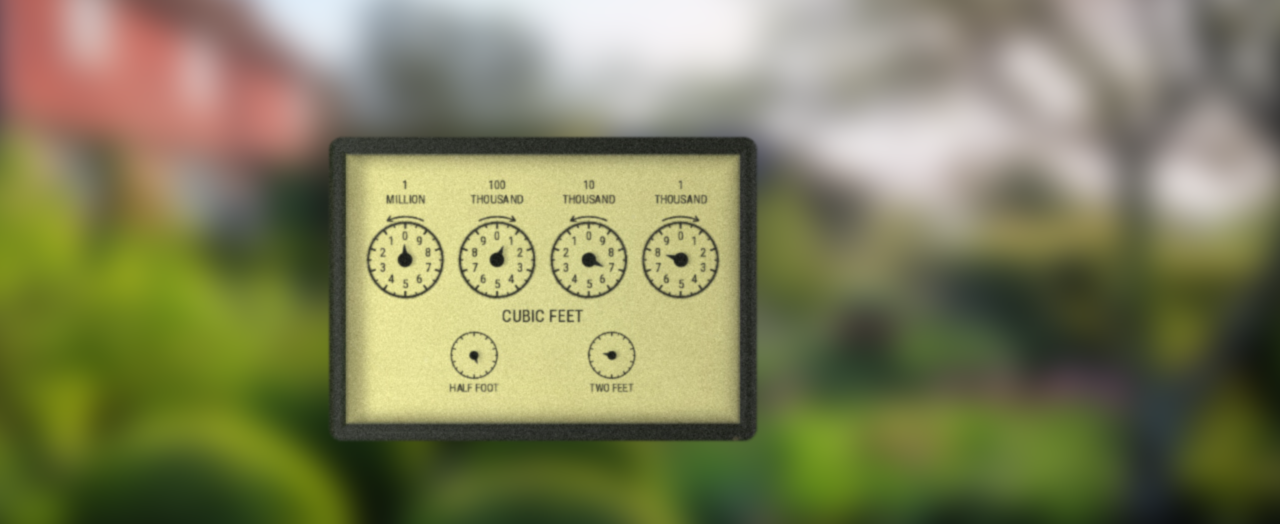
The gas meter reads 6800 ft³
